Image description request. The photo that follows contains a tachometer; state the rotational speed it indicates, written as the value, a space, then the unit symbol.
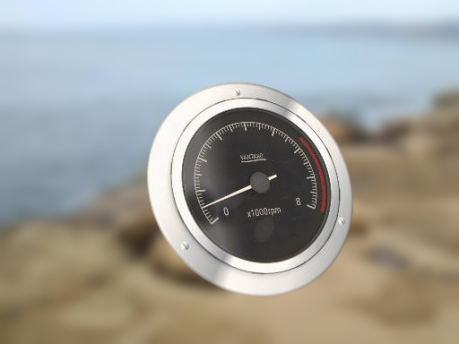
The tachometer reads 500 rpm
